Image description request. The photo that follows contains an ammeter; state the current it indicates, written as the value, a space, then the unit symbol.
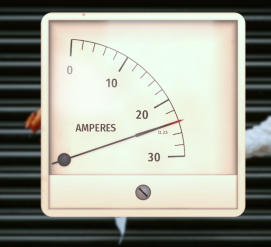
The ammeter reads 24 A
